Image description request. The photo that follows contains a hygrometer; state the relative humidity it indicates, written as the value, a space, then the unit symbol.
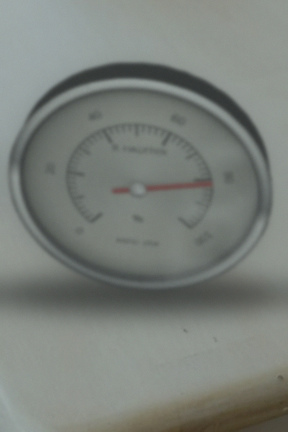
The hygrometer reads 80 %
